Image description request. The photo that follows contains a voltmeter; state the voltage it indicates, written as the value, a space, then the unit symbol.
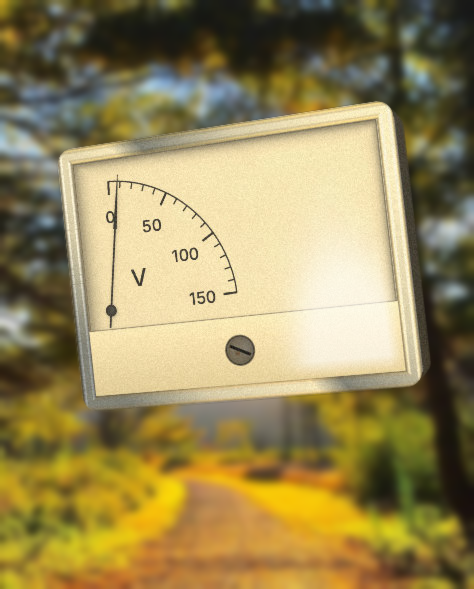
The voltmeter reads 10 V
